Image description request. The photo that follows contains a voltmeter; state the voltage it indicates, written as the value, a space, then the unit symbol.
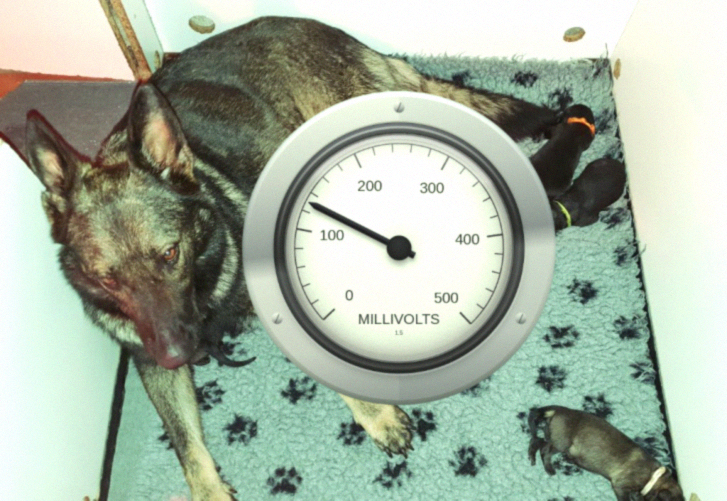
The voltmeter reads 130 mV
